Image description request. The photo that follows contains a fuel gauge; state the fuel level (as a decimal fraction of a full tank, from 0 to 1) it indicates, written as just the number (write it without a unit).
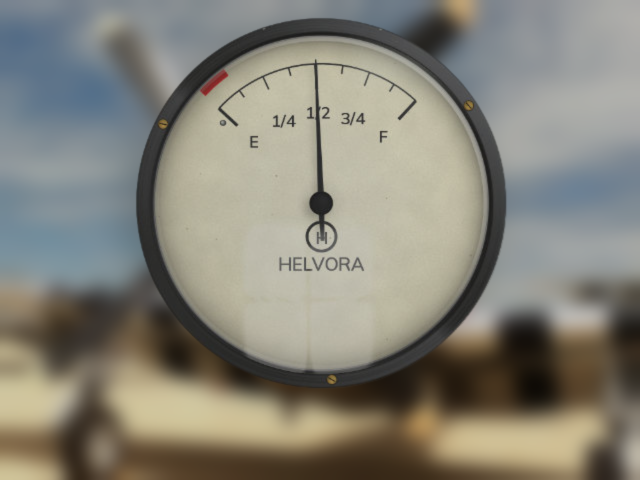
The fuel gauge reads 0.5
